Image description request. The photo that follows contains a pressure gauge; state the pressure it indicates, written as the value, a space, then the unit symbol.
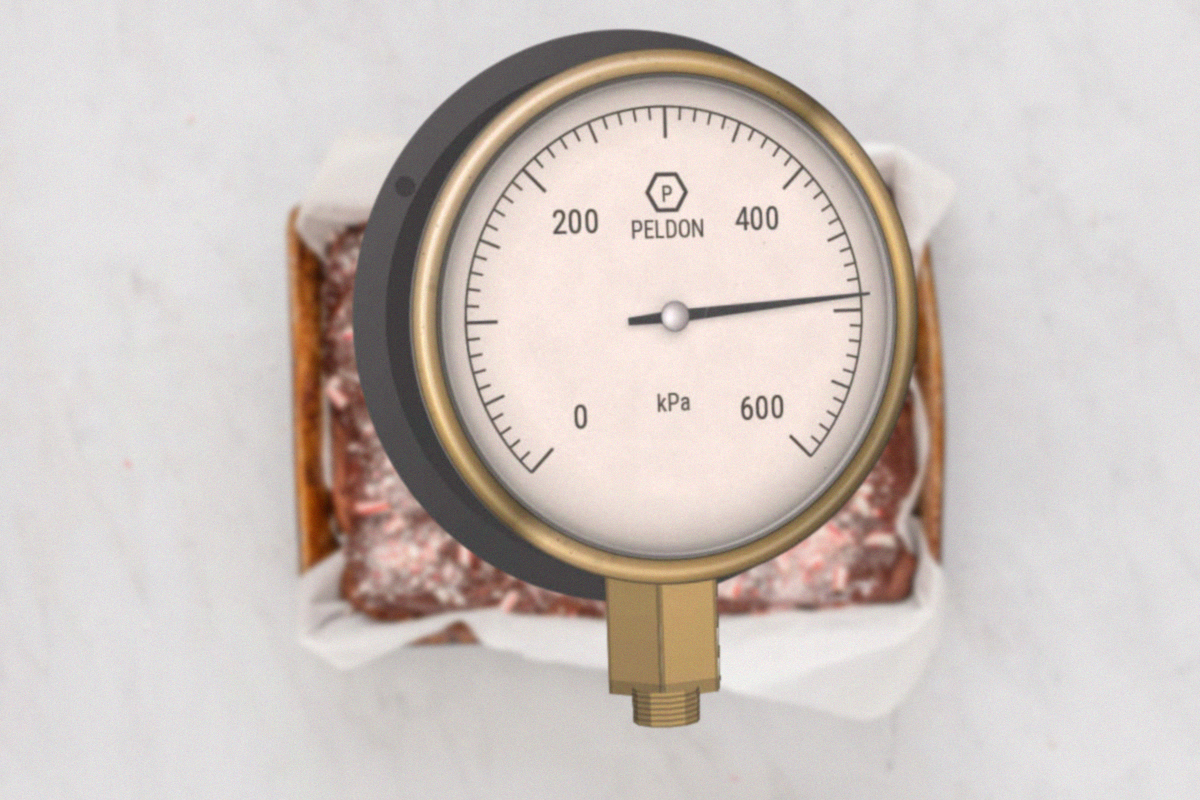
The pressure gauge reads 490 kPa
